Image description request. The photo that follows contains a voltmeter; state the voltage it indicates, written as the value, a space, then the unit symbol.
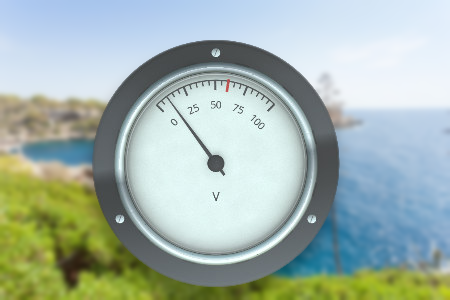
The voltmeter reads 10 V
